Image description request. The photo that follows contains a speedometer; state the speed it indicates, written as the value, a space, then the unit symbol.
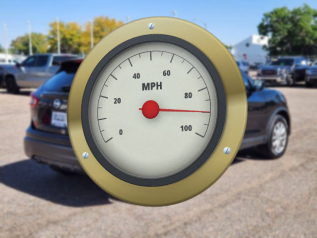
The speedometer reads 90 mph
